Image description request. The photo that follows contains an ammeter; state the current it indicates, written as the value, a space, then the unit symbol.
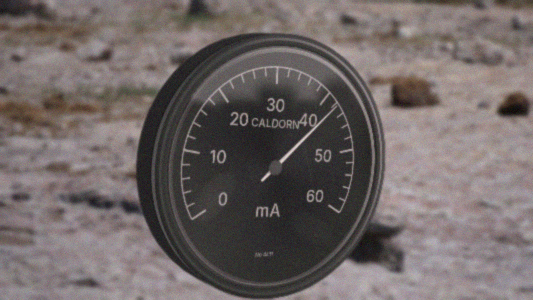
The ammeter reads 42 mA
